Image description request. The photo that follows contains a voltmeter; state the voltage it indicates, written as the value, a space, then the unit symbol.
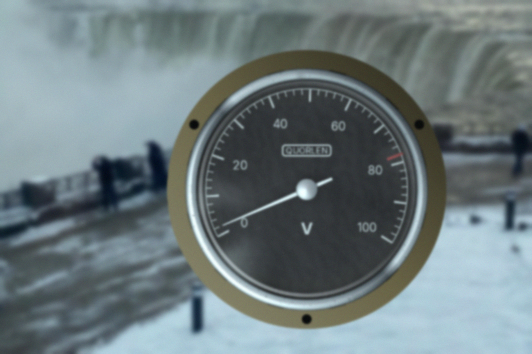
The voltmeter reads 2 V
